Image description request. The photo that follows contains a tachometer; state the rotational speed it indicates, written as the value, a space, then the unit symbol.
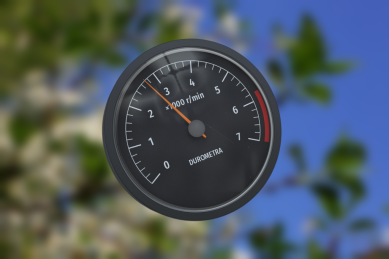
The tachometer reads 2700 rpm
